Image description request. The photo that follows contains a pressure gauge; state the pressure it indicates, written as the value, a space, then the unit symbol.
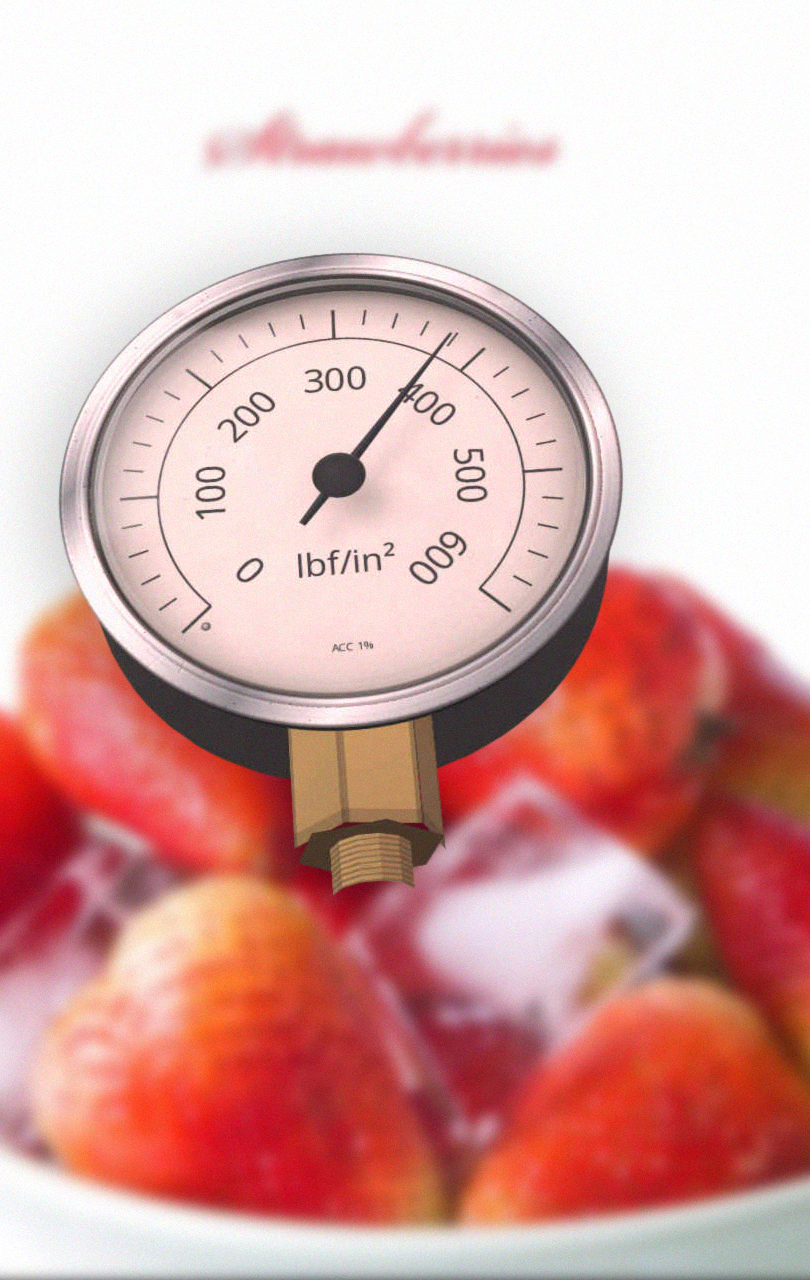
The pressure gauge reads 380 psi
